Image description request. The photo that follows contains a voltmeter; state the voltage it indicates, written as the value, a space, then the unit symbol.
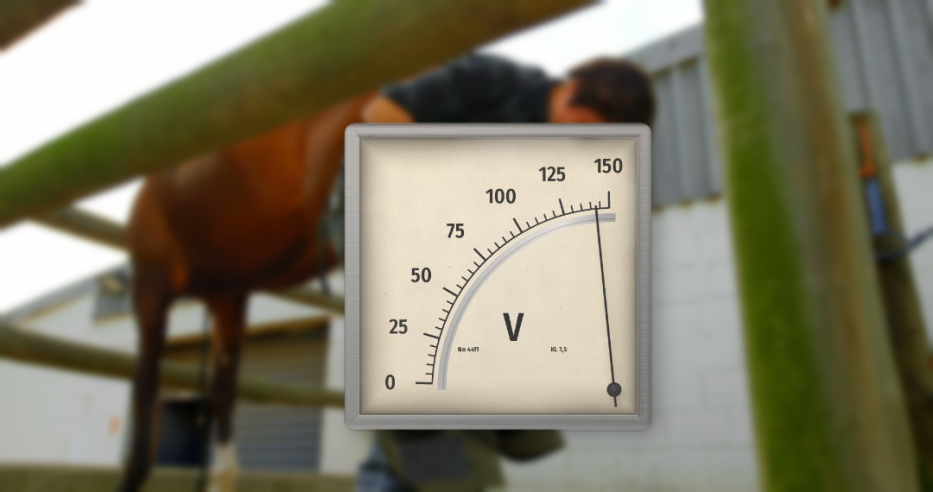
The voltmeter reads 142.5 V
